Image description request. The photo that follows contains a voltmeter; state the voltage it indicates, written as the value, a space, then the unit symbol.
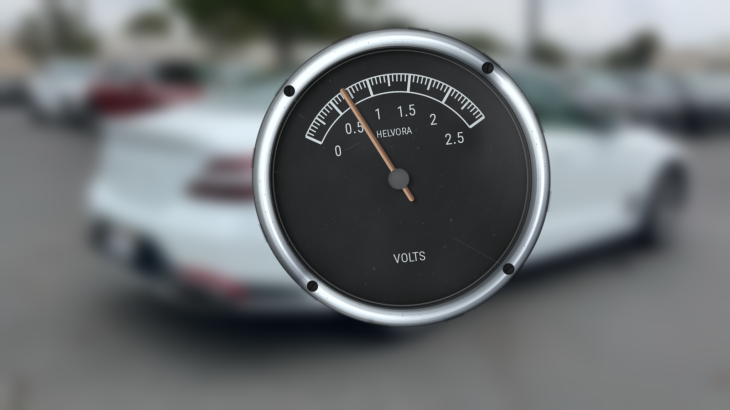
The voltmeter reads 0.7 V
